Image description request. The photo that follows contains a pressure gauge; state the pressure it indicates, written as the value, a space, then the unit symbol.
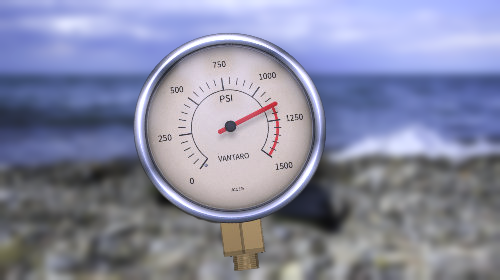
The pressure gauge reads 1150 psi
